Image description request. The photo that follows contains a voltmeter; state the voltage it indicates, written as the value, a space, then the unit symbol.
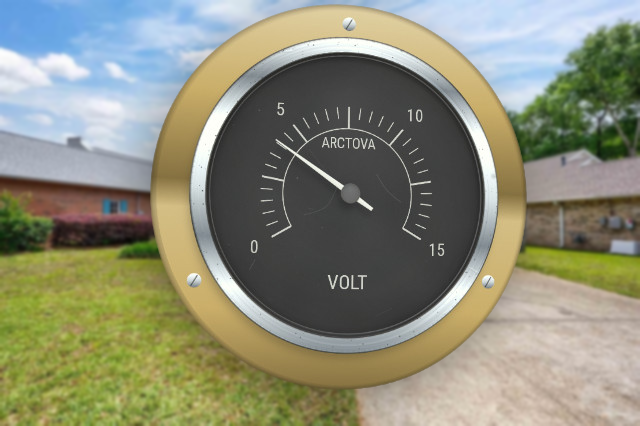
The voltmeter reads 4 V
